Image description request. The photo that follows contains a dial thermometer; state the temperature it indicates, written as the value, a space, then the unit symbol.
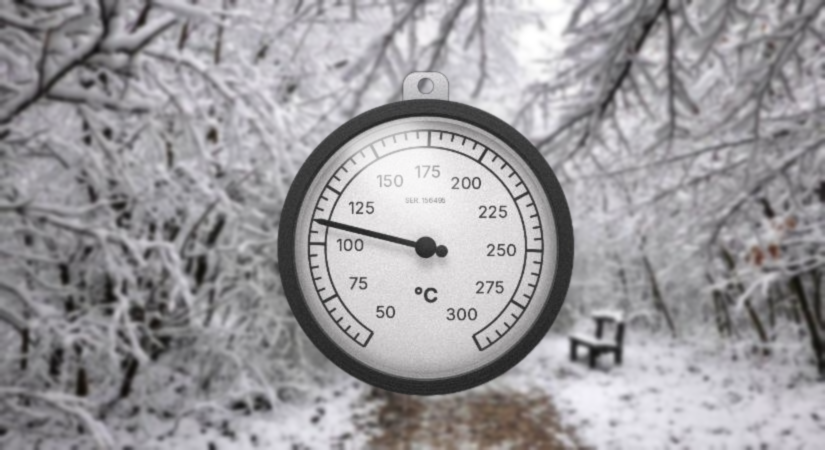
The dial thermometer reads 110 °C
